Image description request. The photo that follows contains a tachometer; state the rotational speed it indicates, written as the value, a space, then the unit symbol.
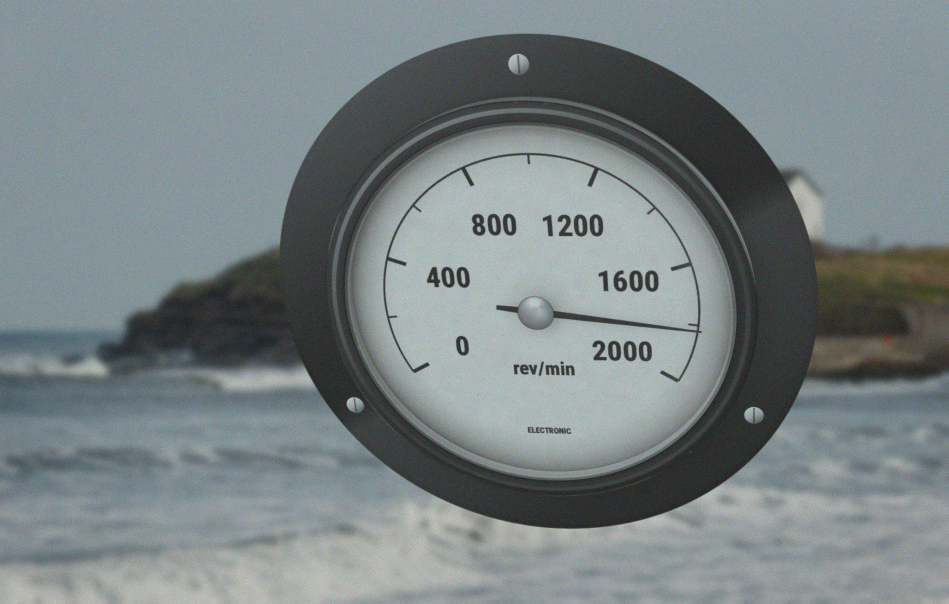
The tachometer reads 1800 rpm
